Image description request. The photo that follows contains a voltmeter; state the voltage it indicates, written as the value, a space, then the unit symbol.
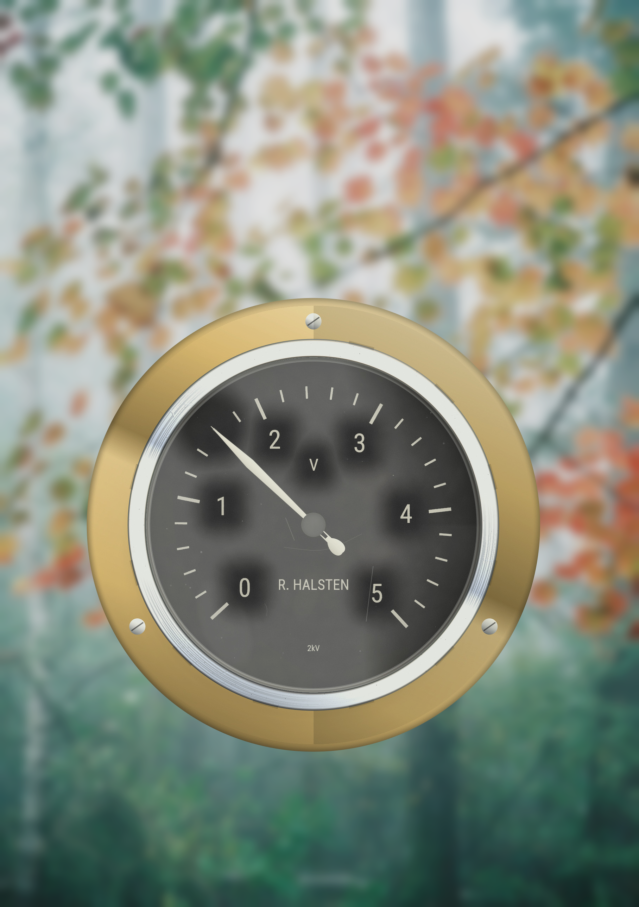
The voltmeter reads 1.6 V
